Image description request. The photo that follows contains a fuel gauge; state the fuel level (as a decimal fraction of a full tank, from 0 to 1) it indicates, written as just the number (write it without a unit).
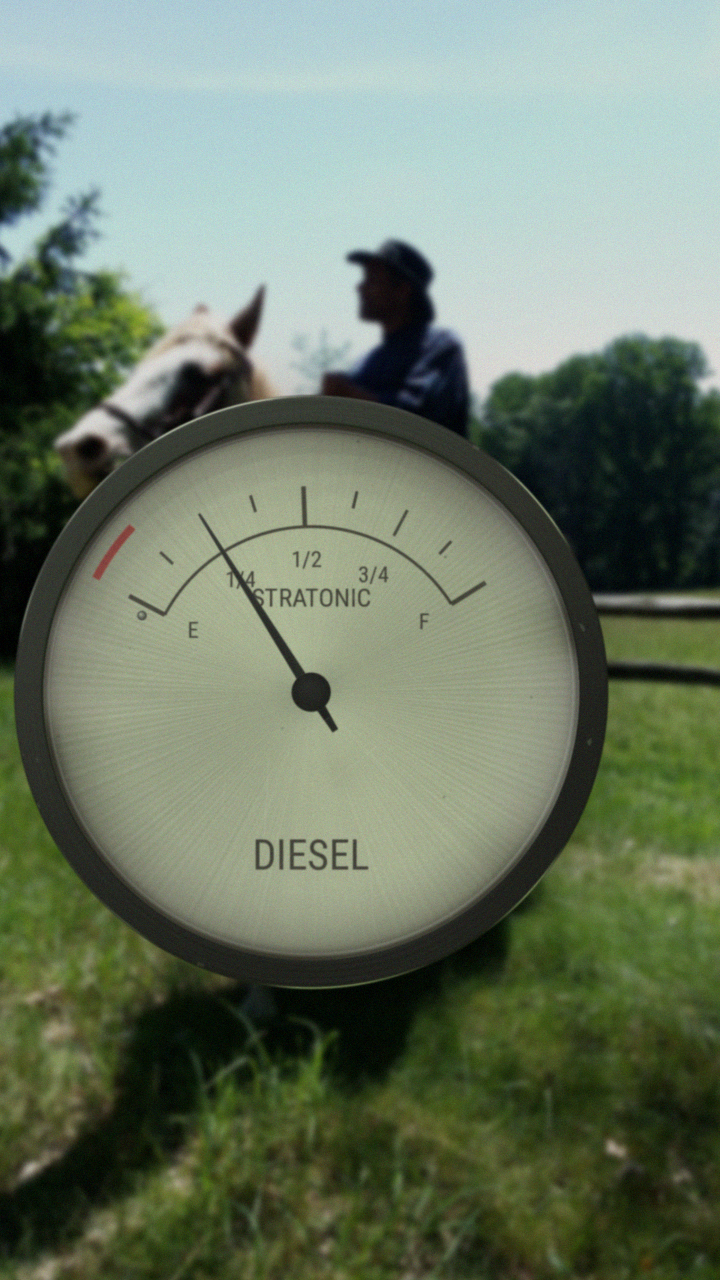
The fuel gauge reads 0.25
